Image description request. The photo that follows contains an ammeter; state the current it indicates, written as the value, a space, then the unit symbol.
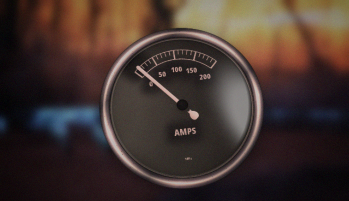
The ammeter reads 10 A
